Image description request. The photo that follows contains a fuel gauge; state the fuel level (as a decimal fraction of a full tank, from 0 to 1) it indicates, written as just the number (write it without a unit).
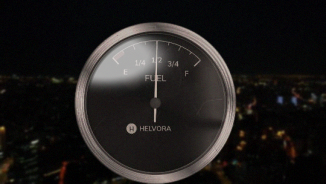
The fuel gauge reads 0.5
